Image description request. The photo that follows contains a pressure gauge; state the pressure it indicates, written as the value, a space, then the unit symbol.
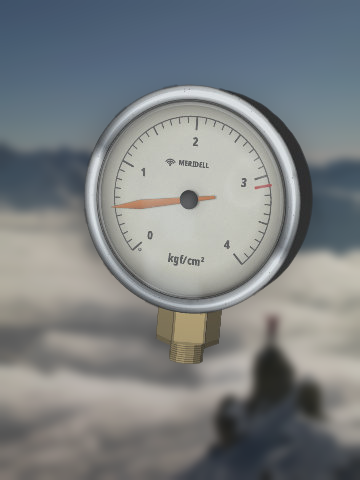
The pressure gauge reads 0.5 kg/cm²
